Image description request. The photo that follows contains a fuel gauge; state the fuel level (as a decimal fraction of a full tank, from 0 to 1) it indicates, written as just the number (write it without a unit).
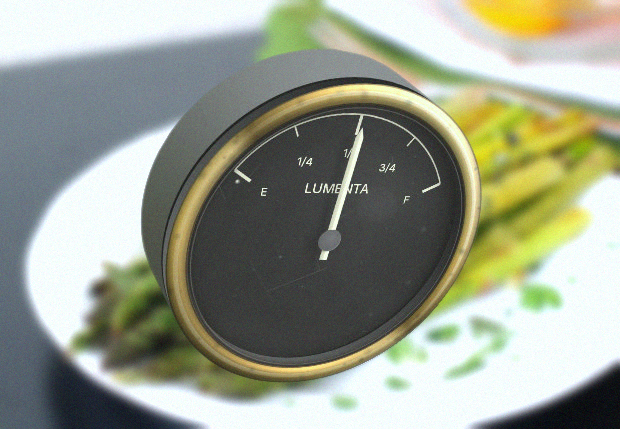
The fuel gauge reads 0.5
